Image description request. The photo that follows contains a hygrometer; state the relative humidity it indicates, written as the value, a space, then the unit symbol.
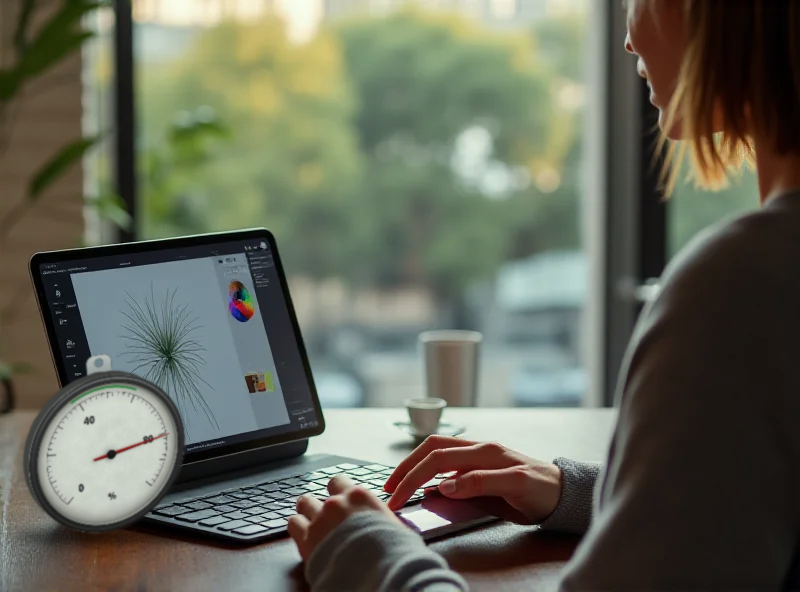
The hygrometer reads 80 %
